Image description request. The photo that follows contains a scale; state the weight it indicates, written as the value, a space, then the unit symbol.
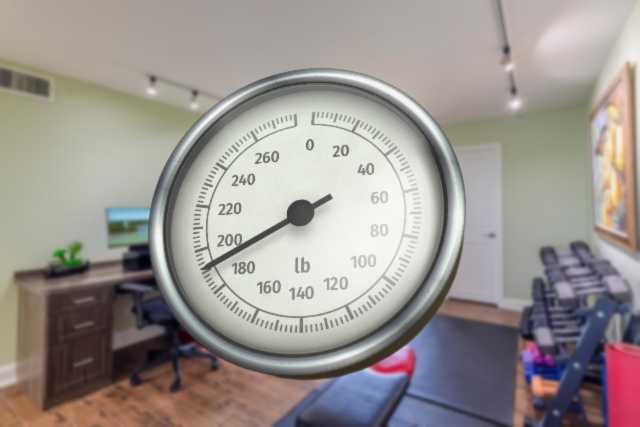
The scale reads 190 lb
